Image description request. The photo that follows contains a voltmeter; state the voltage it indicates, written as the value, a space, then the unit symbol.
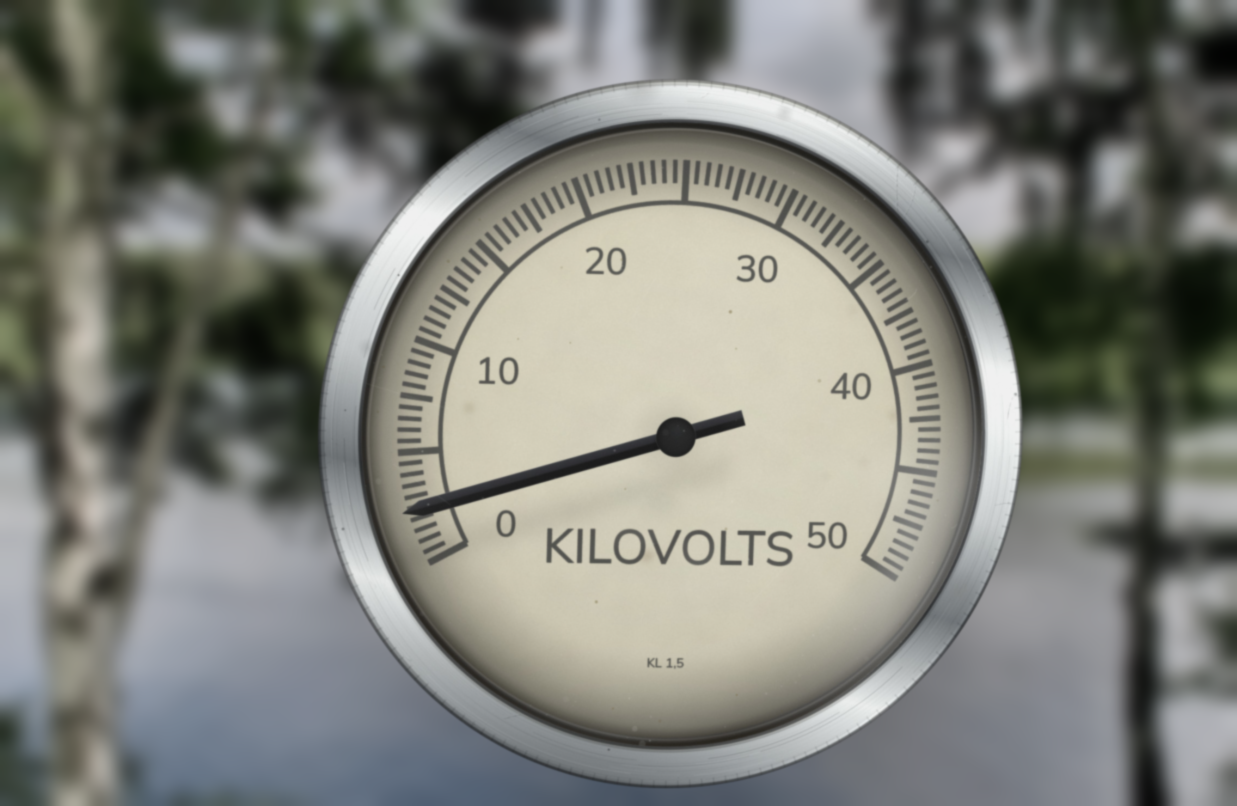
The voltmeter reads 2.5 kV
